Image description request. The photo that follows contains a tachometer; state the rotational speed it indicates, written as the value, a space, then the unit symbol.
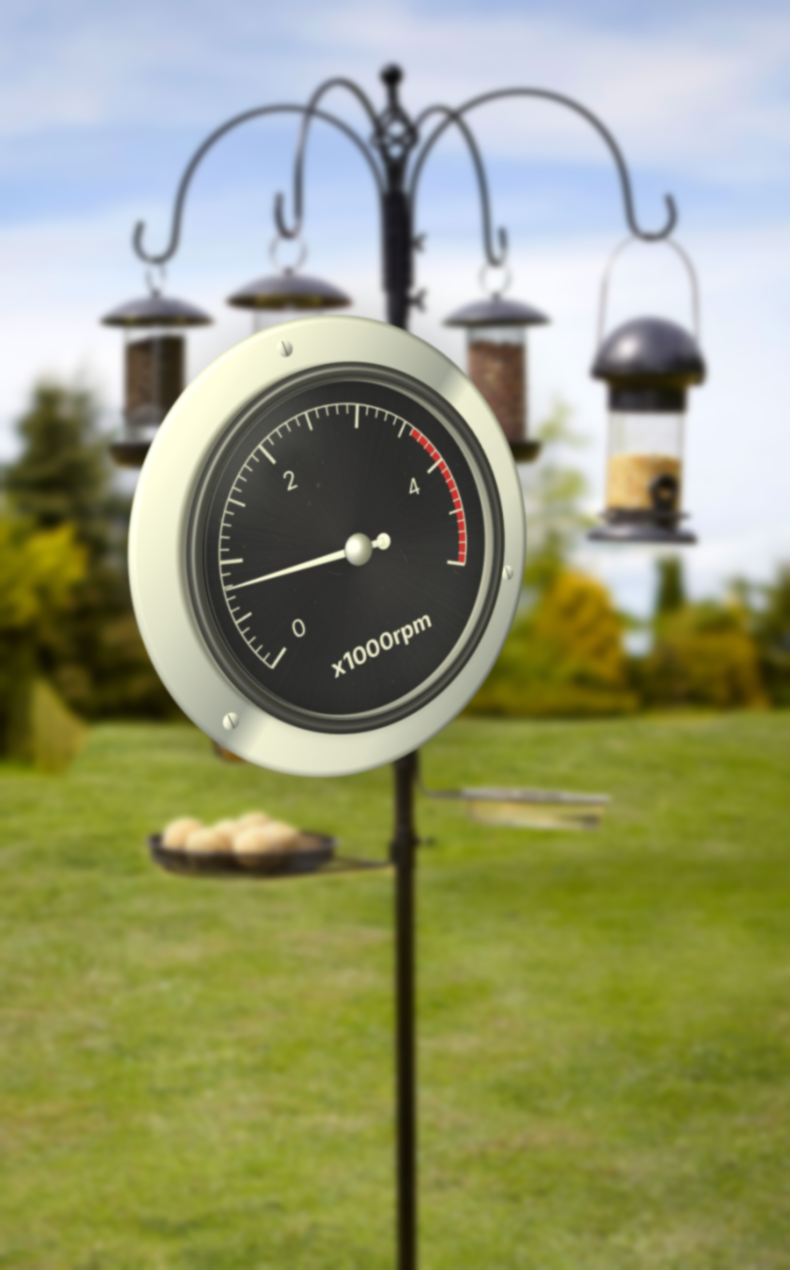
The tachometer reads 800 rpm
